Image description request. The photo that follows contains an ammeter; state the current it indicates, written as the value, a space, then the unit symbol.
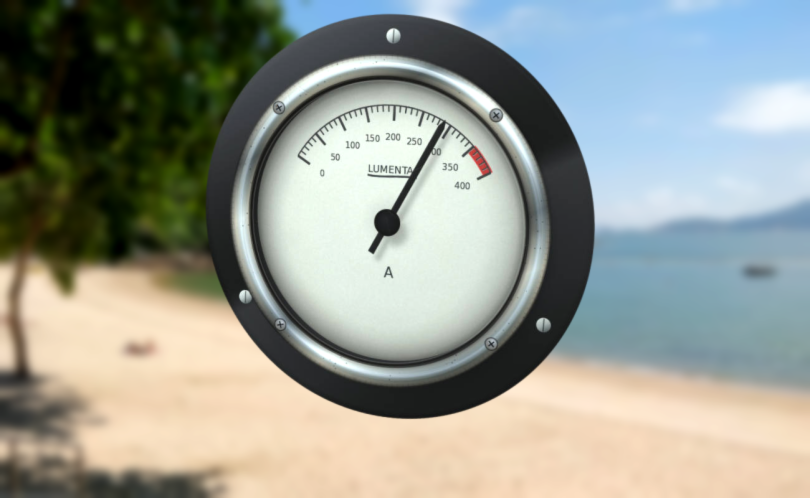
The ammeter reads 290 A
